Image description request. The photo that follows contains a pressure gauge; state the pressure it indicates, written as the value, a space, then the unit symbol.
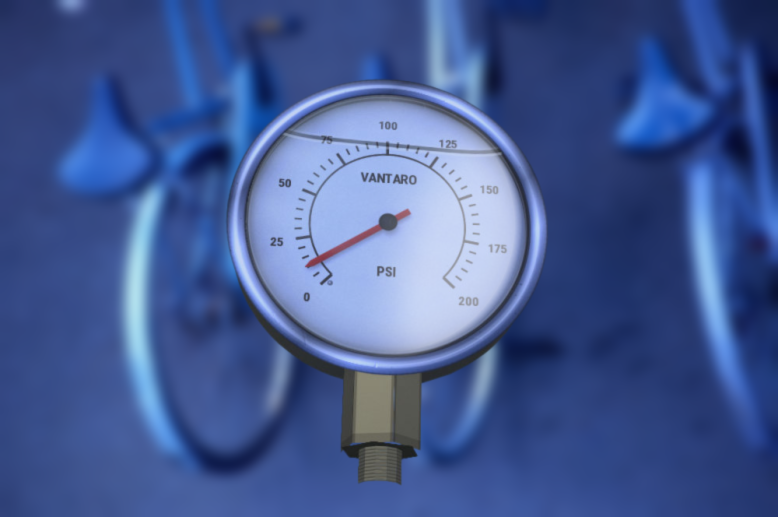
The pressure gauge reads 10 psi
